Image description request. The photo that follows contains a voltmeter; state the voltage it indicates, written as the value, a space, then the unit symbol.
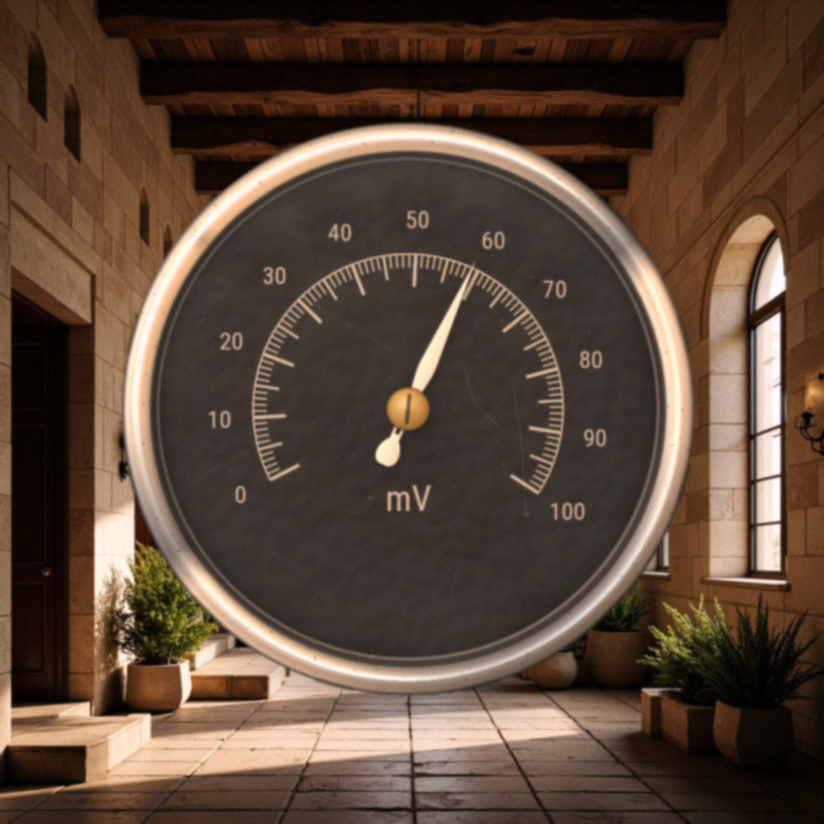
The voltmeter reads 59 mV
